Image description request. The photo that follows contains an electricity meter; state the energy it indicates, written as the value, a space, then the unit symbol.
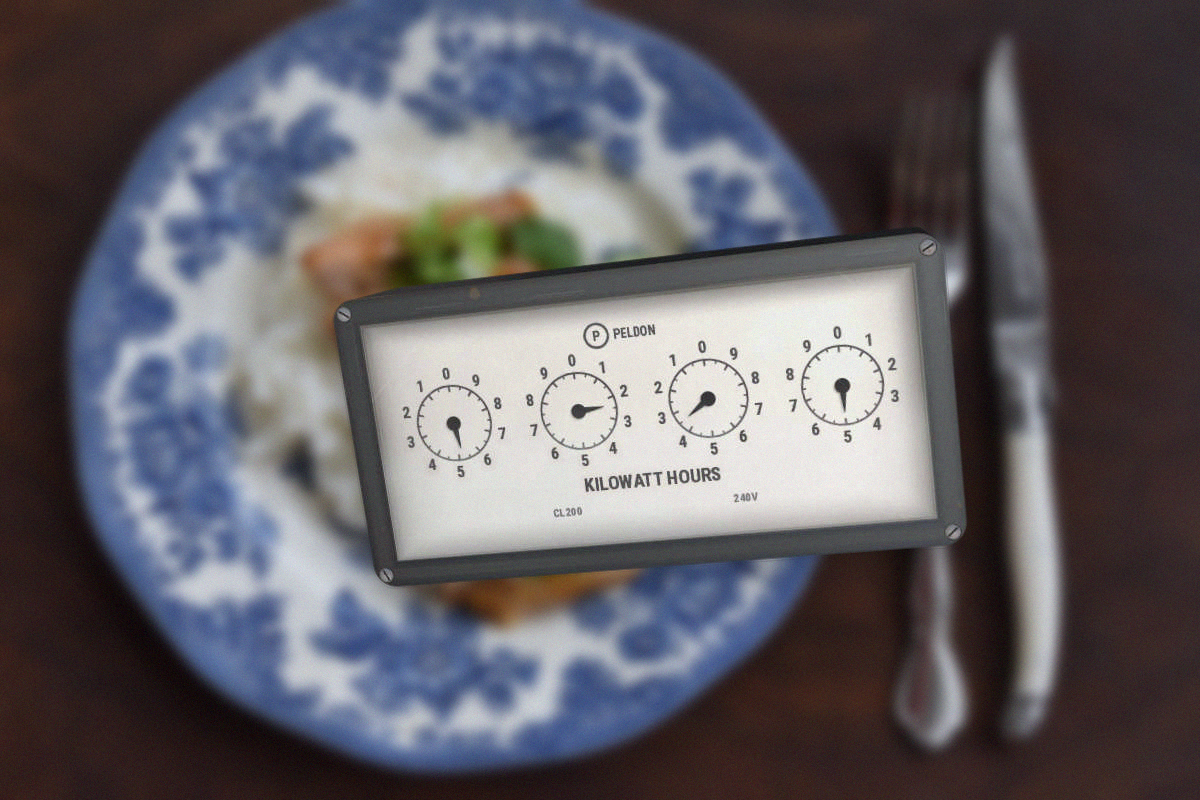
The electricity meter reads 5235 kWh
